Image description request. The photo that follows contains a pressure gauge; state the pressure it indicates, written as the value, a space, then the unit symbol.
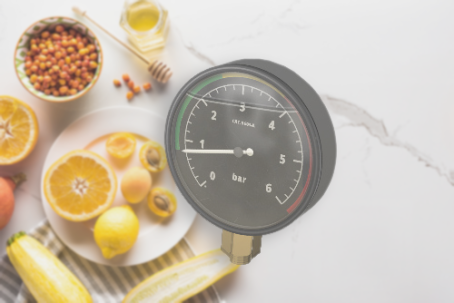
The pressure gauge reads 0.8 bar
